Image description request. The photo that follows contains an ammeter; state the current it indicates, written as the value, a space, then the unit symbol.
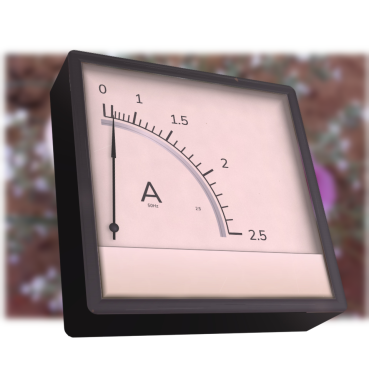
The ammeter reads 0.5 A
